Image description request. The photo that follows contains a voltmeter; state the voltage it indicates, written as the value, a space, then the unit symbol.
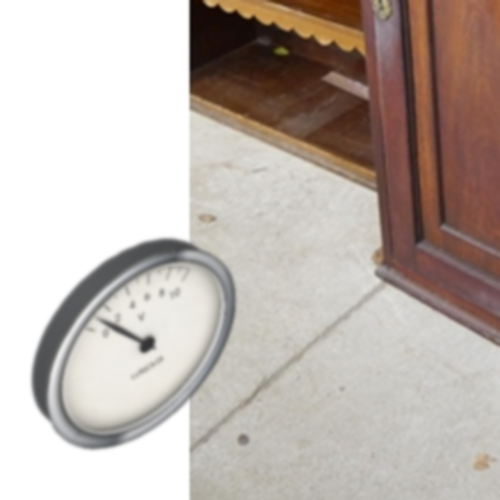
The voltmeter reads 1 V
